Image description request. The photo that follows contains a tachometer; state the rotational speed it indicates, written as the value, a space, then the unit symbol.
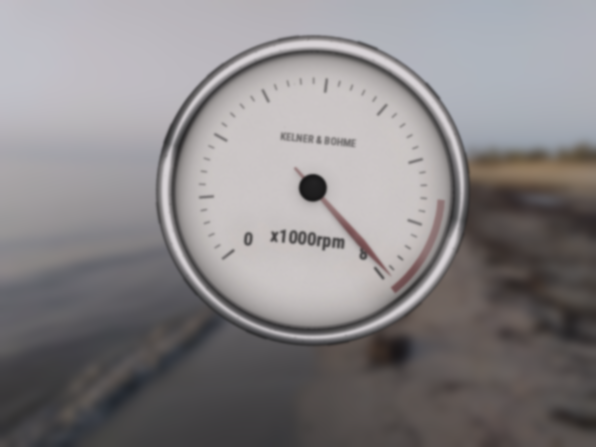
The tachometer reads 7900 rpm
